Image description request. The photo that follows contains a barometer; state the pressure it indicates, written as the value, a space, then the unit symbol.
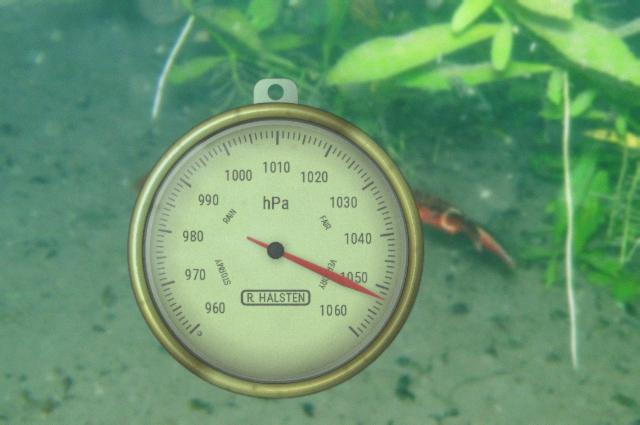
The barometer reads 1052 hPa
